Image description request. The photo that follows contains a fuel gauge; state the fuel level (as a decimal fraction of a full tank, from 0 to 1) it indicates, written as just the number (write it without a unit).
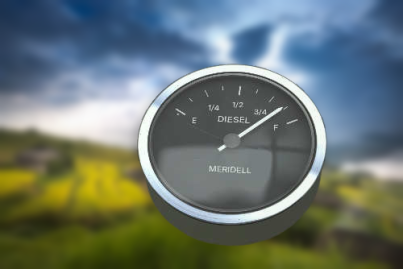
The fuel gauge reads 0.875
